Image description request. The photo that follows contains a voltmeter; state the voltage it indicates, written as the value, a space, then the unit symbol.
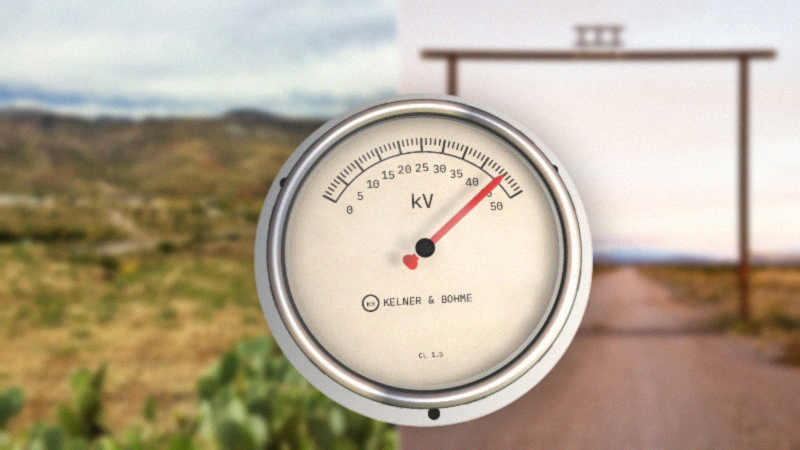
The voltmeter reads 45 kV
